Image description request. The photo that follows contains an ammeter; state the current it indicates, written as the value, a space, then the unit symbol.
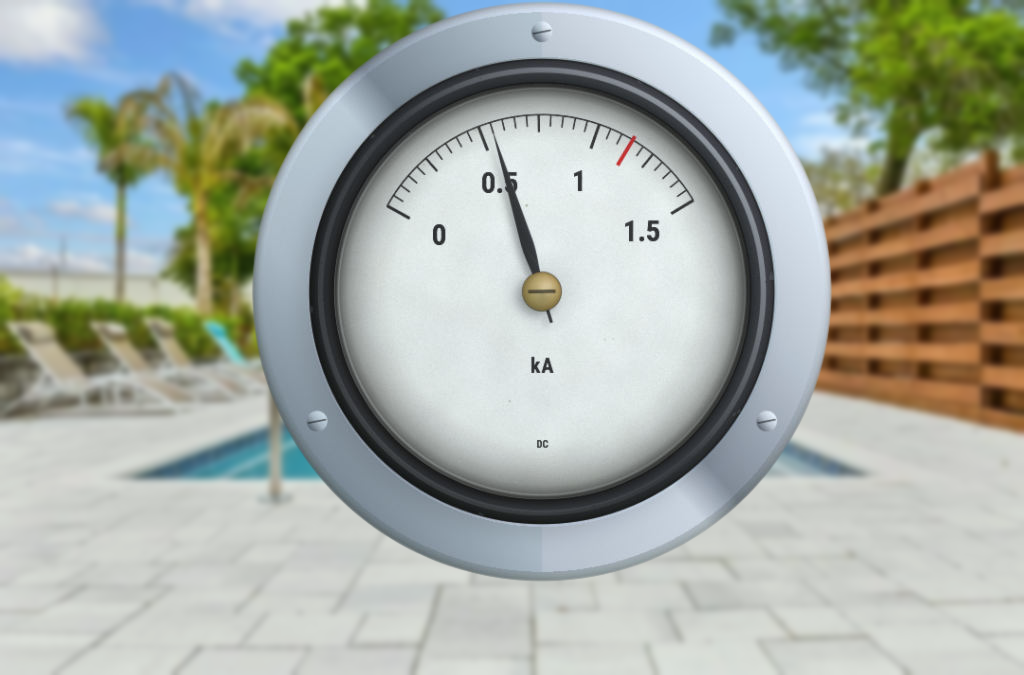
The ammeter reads 0.55 kA
